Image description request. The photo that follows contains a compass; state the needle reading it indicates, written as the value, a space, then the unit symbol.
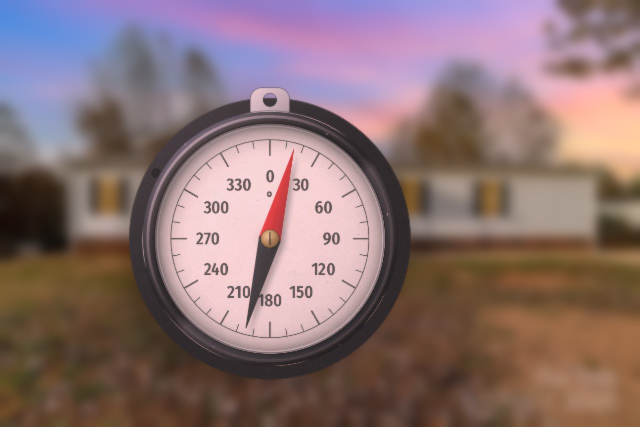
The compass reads 15 °
